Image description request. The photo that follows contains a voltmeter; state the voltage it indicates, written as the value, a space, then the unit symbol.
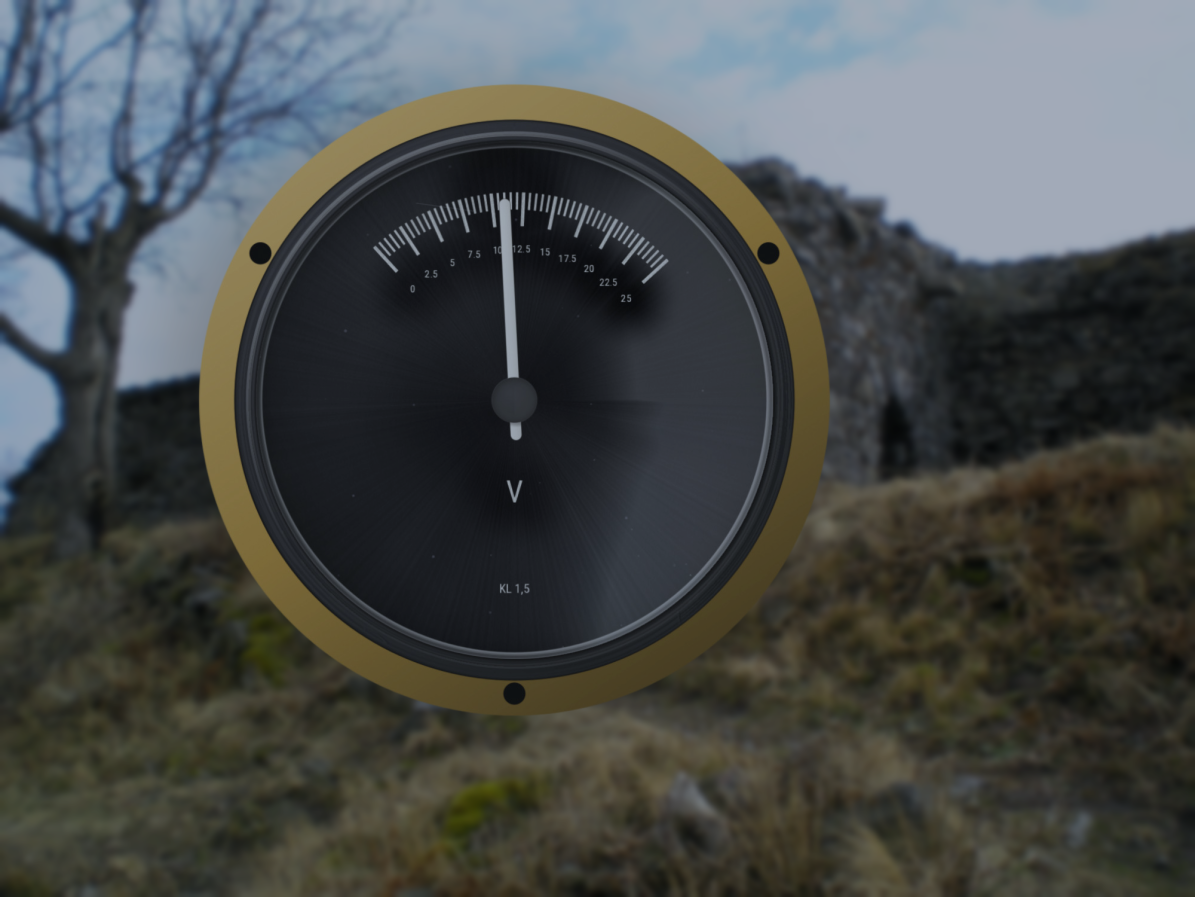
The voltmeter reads 11 V
